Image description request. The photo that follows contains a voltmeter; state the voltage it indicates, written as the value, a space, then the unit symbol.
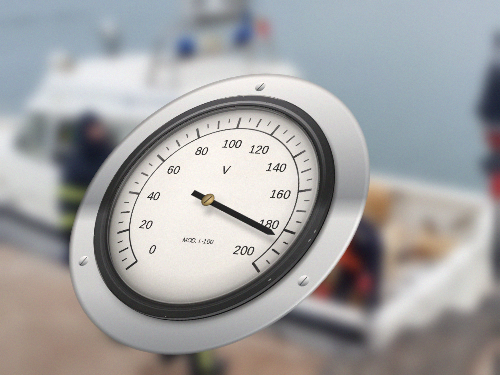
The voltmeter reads 185 V
